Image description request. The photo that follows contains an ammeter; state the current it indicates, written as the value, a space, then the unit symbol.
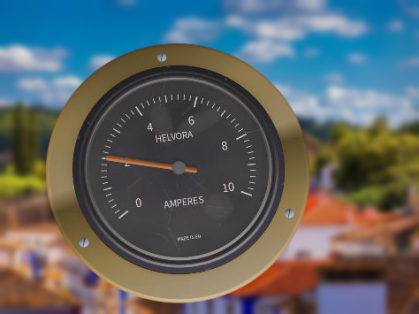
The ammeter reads 2 A
